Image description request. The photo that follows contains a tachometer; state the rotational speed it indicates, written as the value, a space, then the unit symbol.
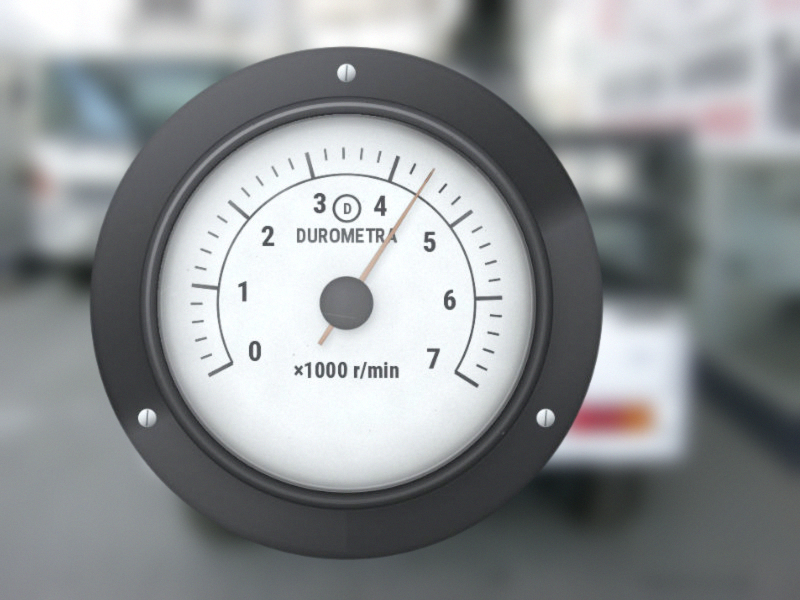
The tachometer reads 4400 rpm
